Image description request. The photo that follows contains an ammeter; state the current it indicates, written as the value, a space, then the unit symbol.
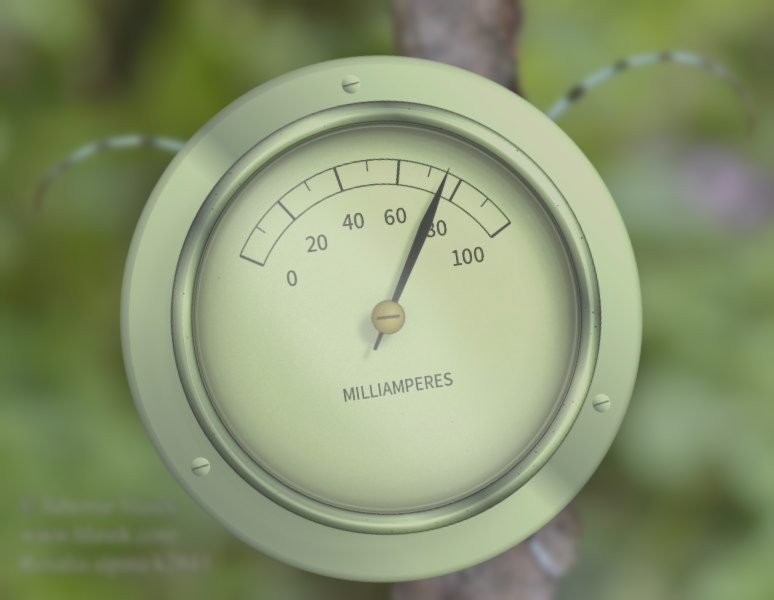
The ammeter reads 75 mA
